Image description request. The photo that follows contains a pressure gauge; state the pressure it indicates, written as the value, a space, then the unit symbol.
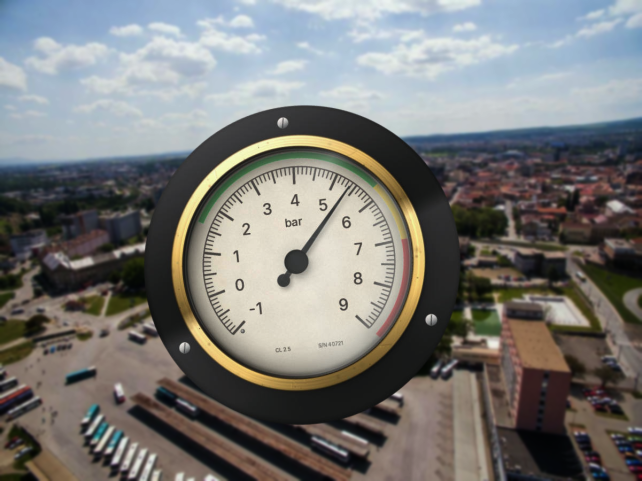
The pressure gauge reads 5.4 bar
